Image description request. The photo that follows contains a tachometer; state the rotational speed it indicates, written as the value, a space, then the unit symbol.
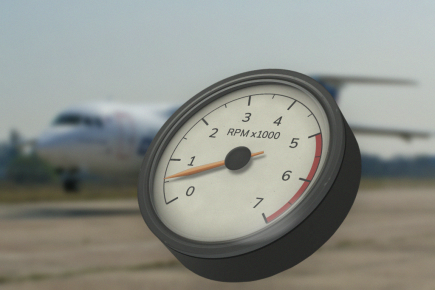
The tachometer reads 500 rpm
